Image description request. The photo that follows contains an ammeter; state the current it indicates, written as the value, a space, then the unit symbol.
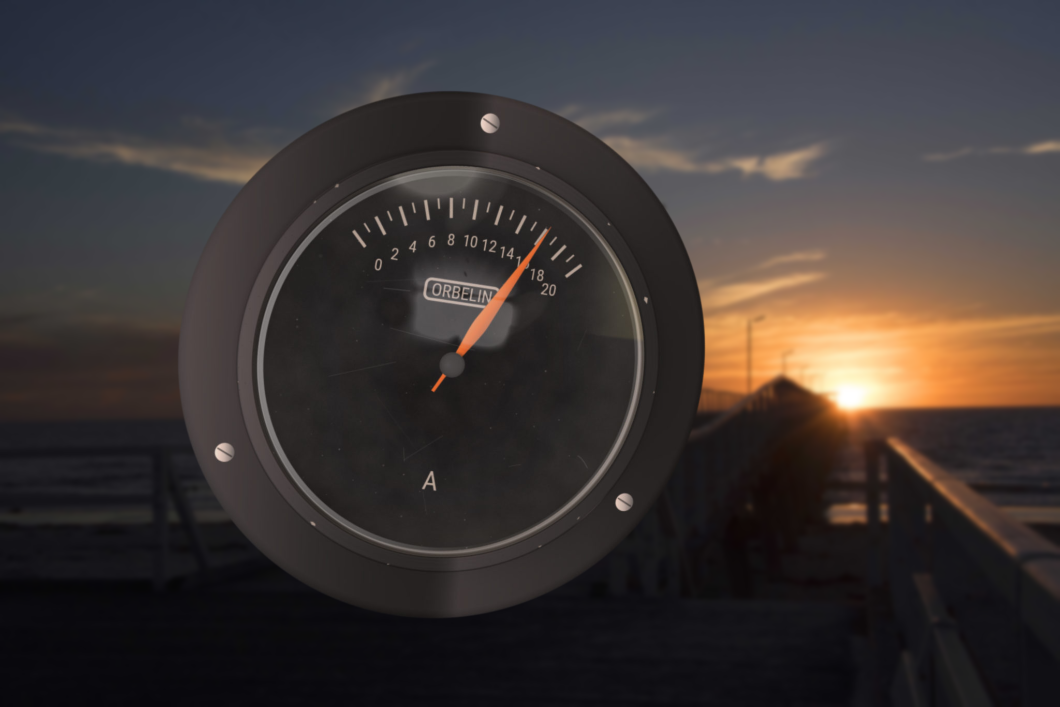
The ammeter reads 16 A
